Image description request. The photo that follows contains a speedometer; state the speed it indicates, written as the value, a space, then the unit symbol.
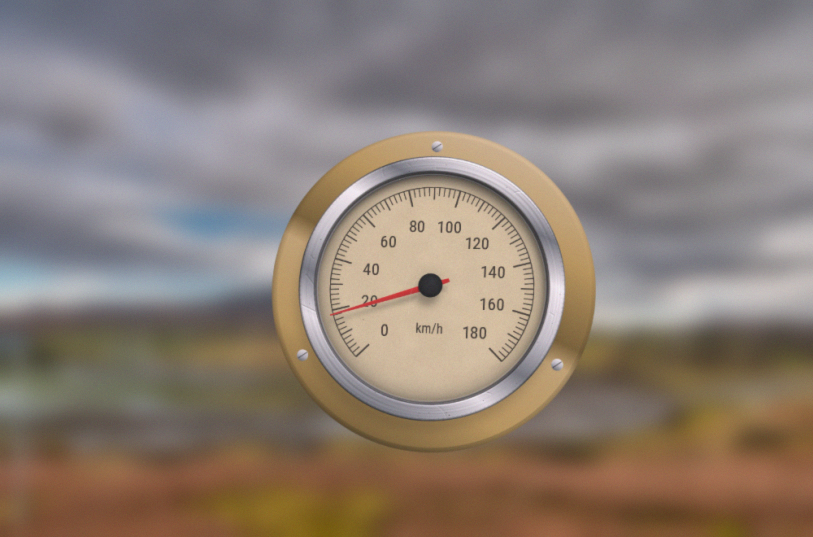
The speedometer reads 18 km/h
